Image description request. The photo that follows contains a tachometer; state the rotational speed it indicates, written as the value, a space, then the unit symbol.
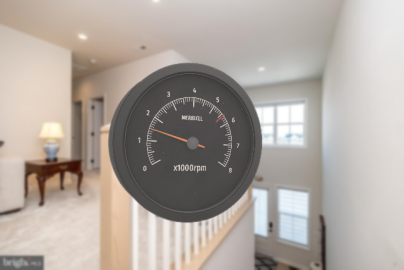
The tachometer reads 1500 rpm
